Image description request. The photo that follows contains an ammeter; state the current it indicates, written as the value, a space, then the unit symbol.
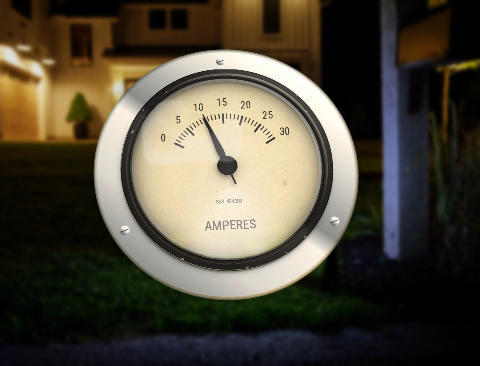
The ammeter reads 10 A
